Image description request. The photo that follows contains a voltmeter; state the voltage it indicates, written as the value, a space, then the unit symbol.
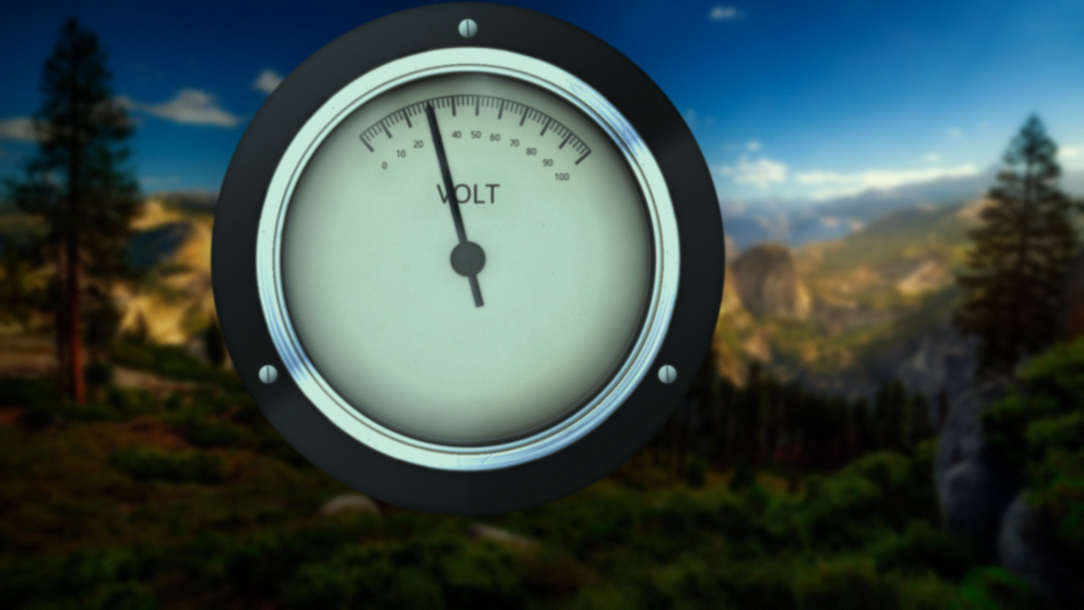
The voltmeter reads 30 V
